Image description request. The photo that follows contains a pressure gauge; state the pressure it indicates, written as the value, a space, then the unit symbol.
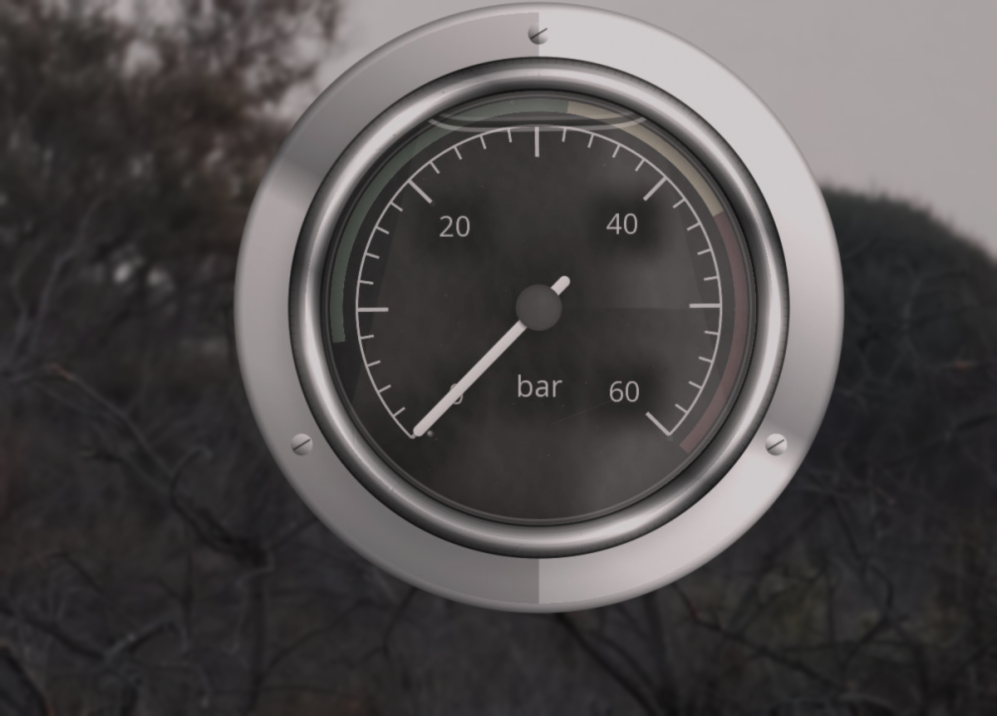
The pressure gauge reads 0 bar
